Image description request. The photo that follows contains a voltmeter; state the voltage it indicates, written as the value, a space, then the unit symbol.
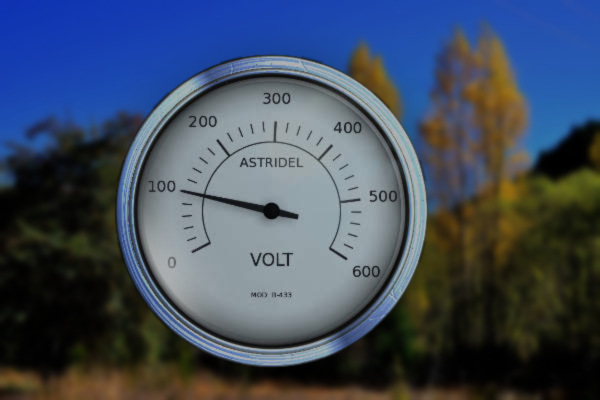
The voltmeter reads 100 V
